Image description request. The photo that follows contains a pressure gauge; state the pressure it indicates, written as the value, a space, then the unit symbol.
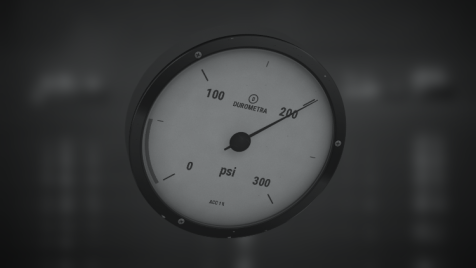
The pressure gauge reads 200 psi
